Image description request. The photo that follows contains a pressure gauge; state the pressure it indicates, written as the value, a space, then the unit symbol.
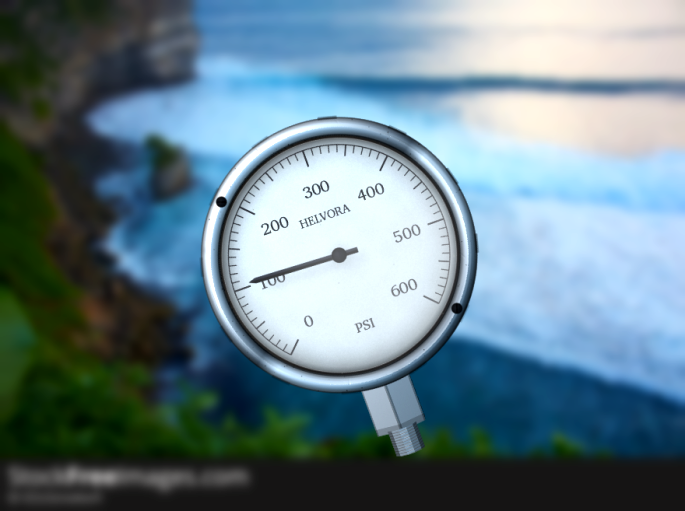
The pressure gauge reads 105 psi
